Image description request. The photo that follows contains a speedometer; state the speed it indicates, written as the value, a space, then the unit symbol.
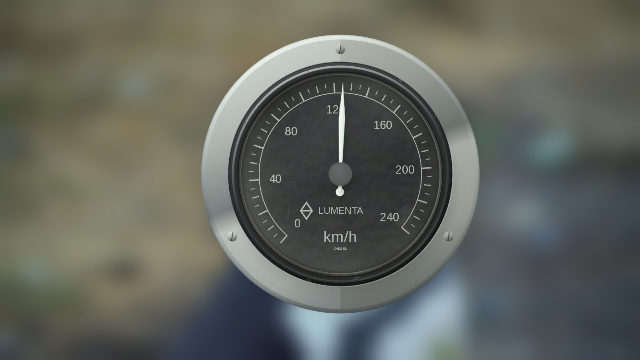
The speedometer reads 125 km/h
